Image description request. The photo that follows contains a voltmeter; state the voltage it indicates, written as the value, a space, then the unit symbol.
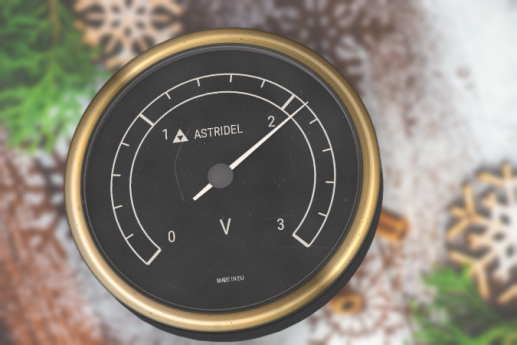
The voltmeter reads 2.1 V
